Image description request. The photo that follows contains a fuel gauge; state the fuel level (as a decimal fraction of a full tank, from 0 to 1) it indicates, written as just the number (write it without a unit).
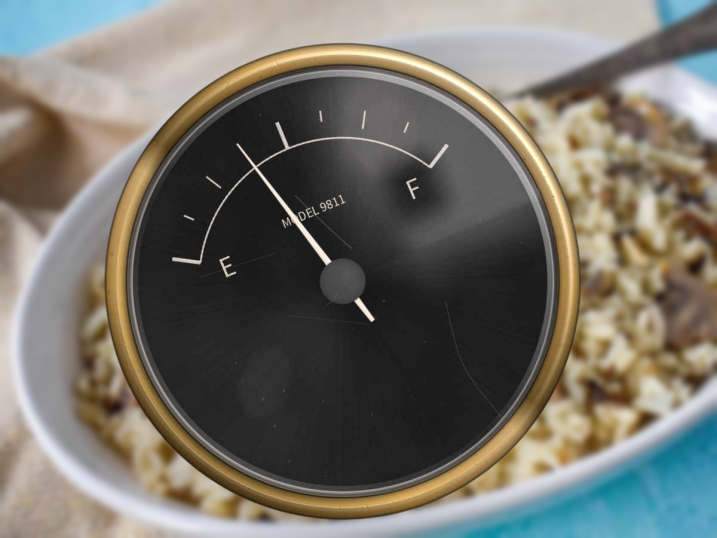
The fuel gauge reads 0.375
